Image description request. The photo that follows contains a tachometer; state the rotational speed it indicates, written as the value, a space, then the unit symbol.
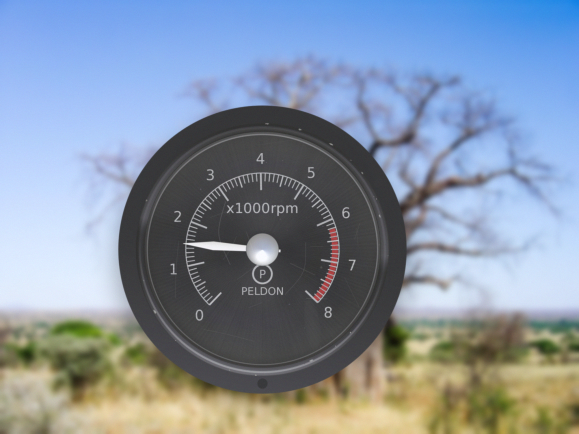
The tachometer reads 1500 rpm
